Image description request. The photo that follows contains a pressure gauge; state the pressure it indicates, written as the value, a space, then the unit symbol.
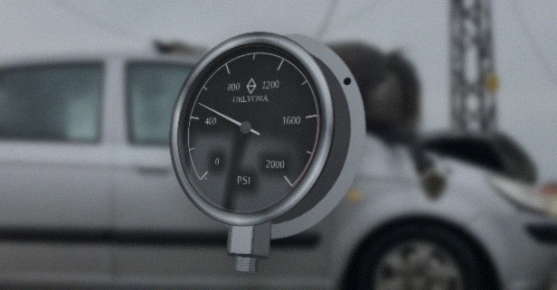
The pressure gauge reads 500 psi
